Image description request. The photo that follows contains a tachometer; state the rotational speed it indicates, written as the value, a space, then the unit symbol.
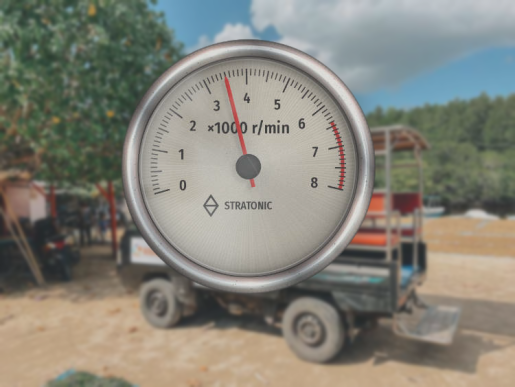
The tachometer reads 3500 rpm
